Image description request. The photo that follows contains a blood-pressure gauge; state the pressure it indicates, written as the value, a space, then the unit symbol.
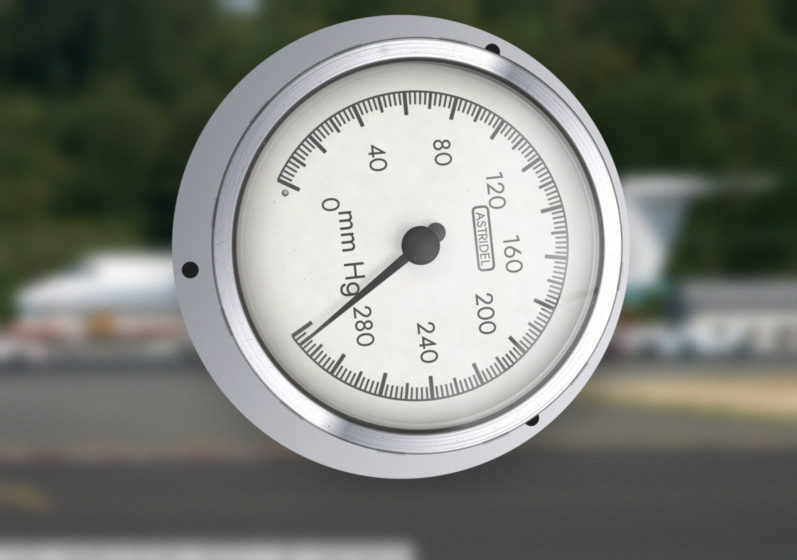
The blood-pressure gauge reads 296 mmHg
